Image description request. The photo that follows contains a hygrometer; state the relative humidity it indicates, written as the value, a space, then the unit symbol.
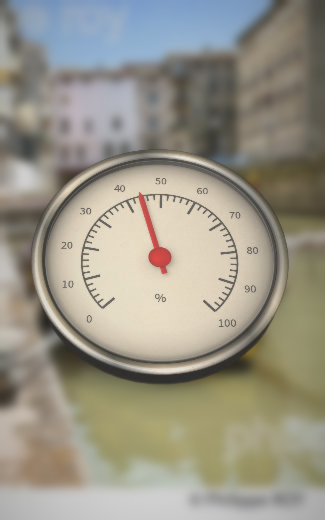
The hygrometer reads 44 %
